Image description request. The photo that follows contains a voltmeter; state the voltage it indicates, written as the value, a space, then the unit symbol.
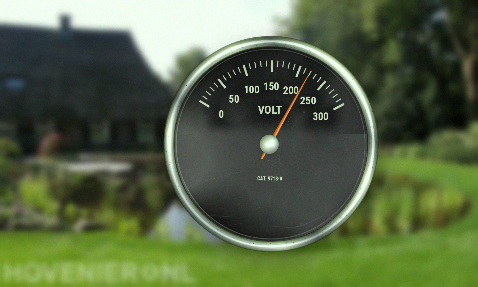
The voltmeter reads 220 V
